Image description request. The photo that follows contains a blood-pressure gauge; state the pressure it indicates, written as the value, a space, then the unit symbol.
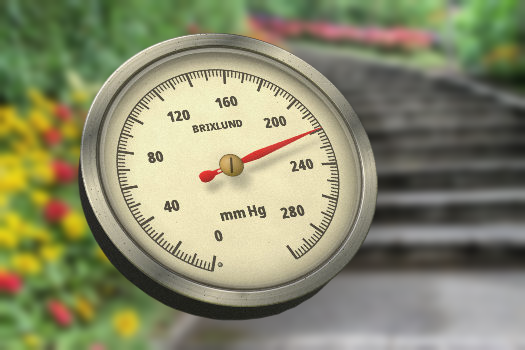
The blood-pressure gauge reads 220 mmHg
